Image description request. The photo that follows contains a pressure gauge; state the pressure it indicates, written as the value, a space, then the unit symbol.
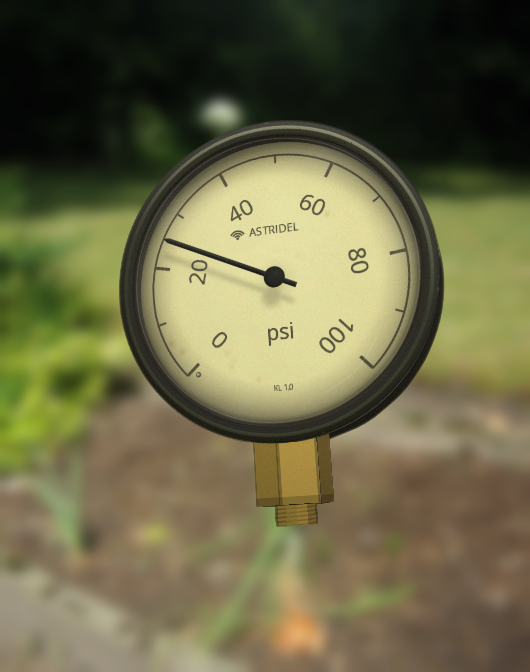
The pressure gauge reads 25 psi
